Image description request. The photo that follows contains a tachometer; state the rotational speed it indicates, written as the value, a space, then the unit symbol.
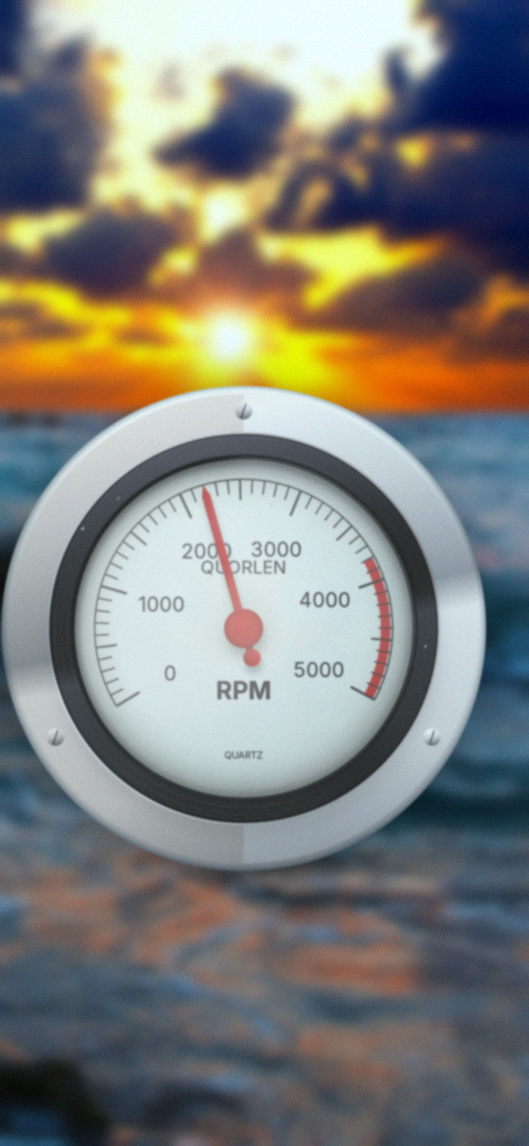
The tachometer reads 2200 rpm
